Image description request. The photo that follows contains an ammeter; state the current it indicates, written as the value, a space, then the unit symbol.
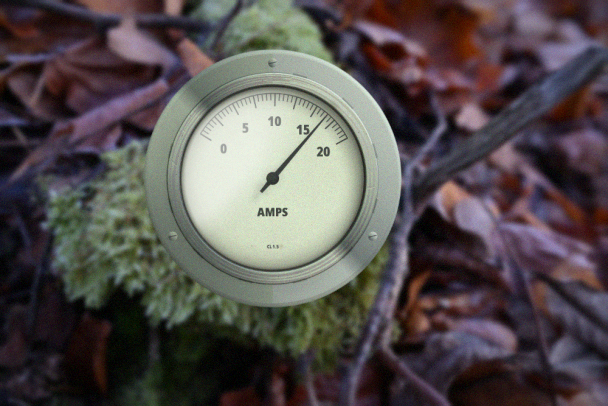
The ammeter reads 16.5 A
